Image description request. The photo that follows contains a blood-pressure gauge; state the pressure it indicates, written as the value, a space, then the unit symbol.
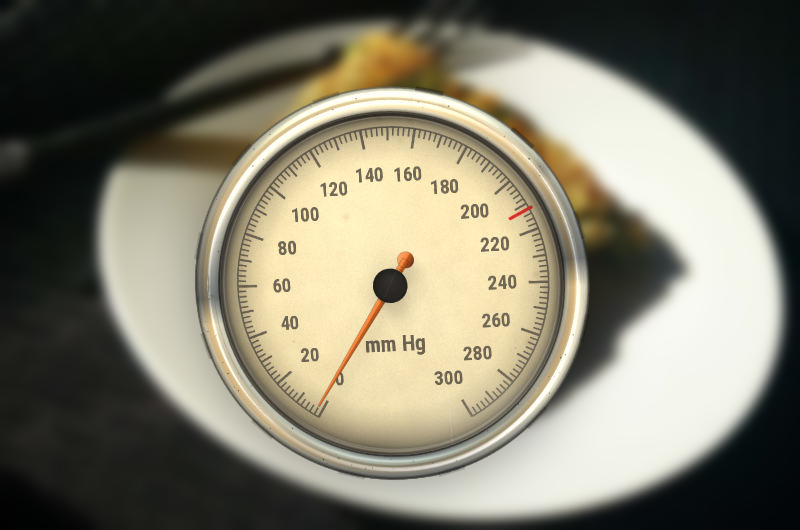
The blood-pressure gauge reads 2 mmHg
